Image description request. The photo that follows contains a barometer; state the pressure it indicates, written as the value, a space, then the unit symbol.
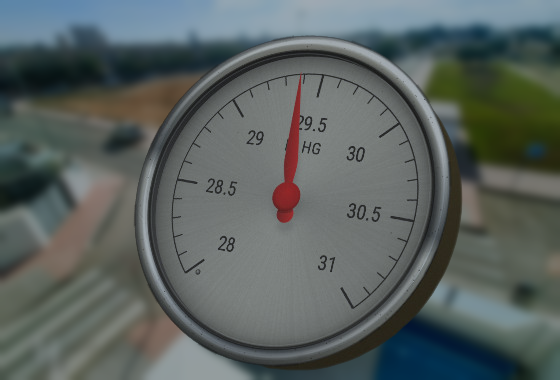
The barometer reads 29.4 inHg
